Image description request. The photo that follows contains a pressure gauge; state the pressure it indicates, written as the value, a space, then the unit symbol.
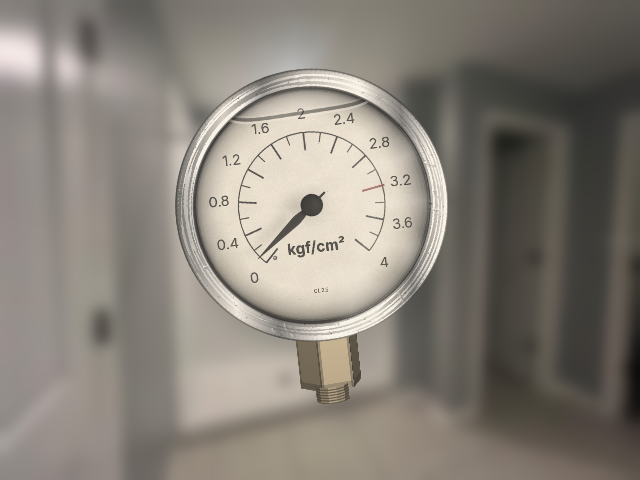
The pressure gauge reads 0.1 kg/cm²
